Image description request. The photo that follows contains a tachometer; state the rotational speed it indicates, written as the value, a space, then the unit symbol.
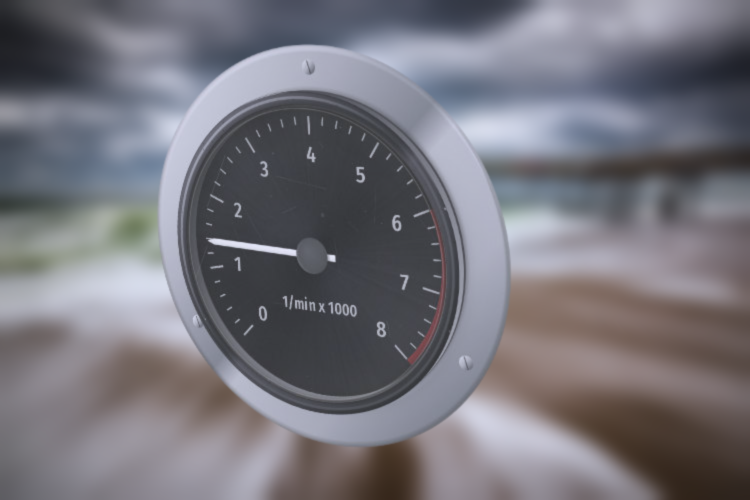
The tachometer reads 1400 rpm
